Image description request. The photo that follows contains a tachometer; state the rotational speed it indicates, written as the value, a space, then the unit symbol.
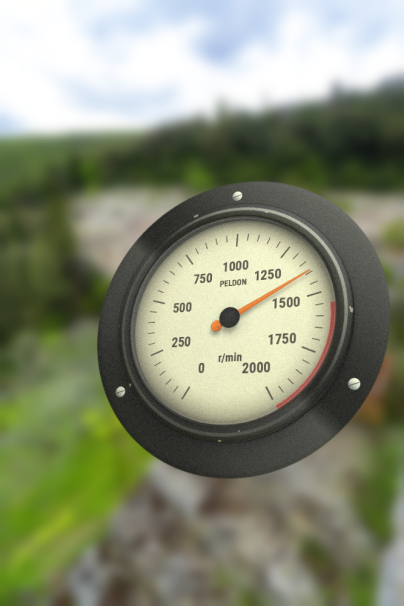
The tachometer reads 1400 rpm
